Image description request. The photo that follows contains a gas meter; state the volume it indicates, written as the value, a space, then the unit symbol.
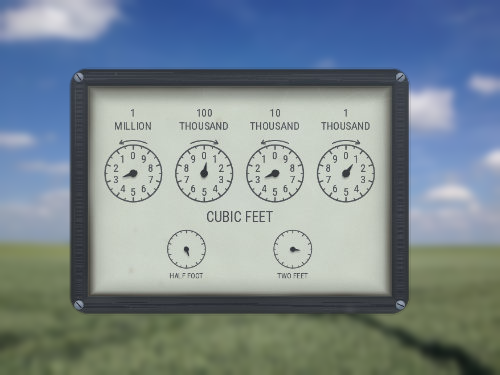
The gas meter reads 303100 ft³
